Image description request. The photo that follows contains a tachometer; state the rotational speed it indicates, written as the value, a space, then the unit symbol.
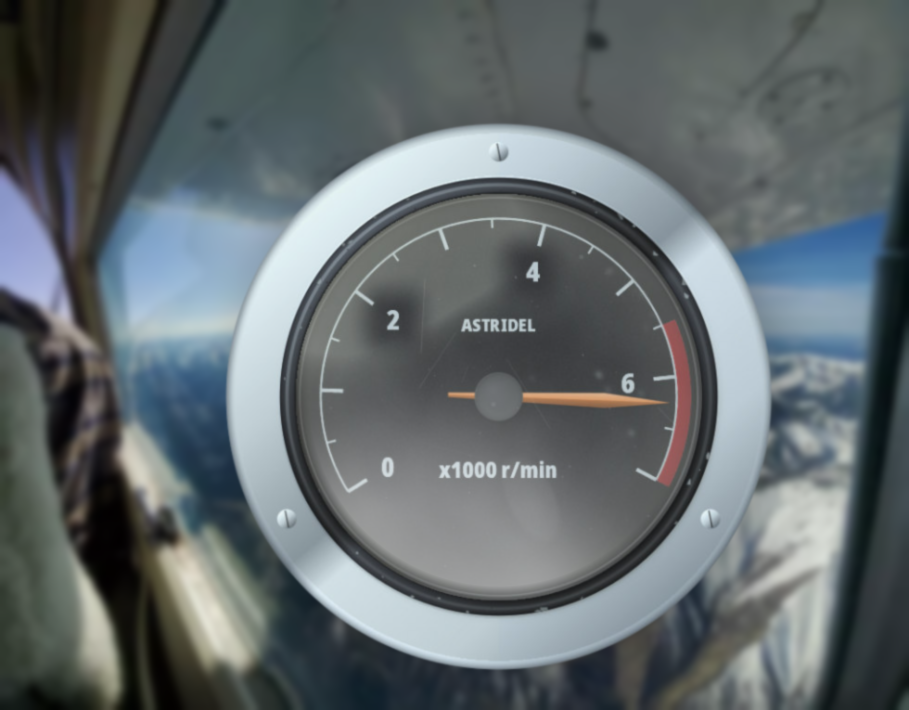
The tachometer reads 6250 rpm
